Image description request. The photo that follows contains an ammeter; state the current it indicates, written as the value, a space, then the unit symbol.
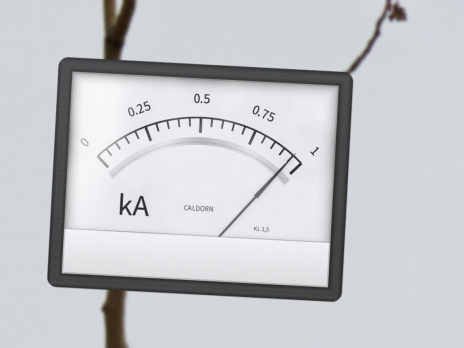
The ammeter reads 0.95 kA
